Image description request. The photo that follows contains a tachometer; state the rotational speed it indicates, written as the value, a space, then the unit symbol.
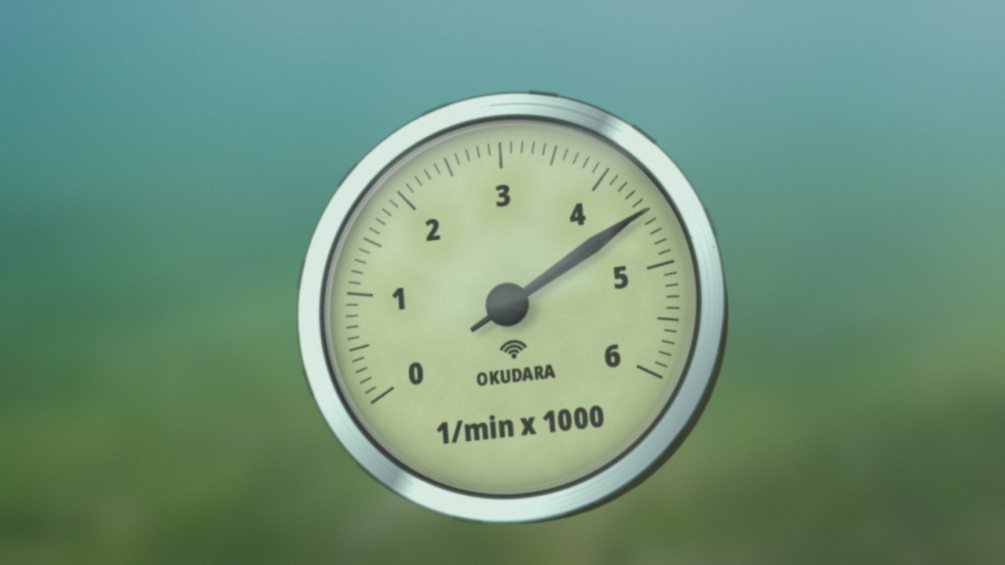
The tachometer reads 4500 rpm
